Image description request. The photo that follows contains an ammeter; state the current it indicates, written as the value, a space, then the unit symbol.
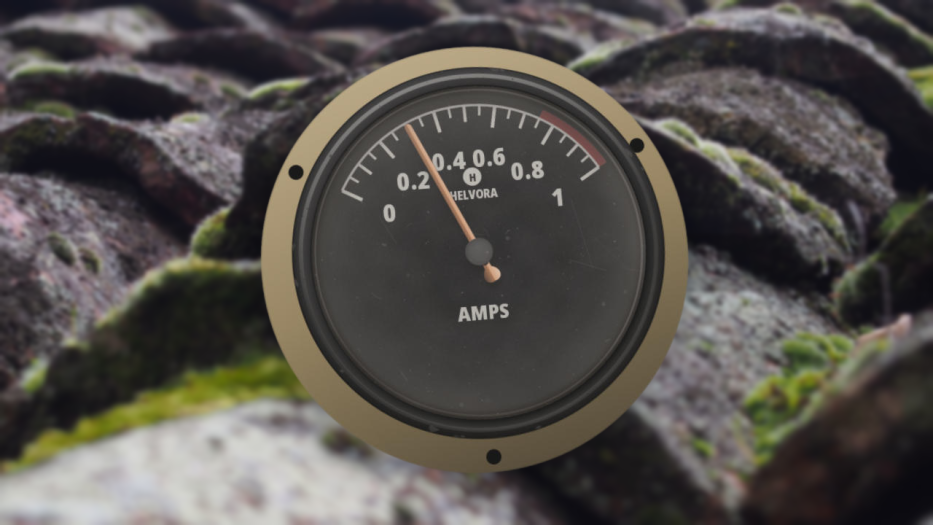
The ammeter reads 0.3 A
